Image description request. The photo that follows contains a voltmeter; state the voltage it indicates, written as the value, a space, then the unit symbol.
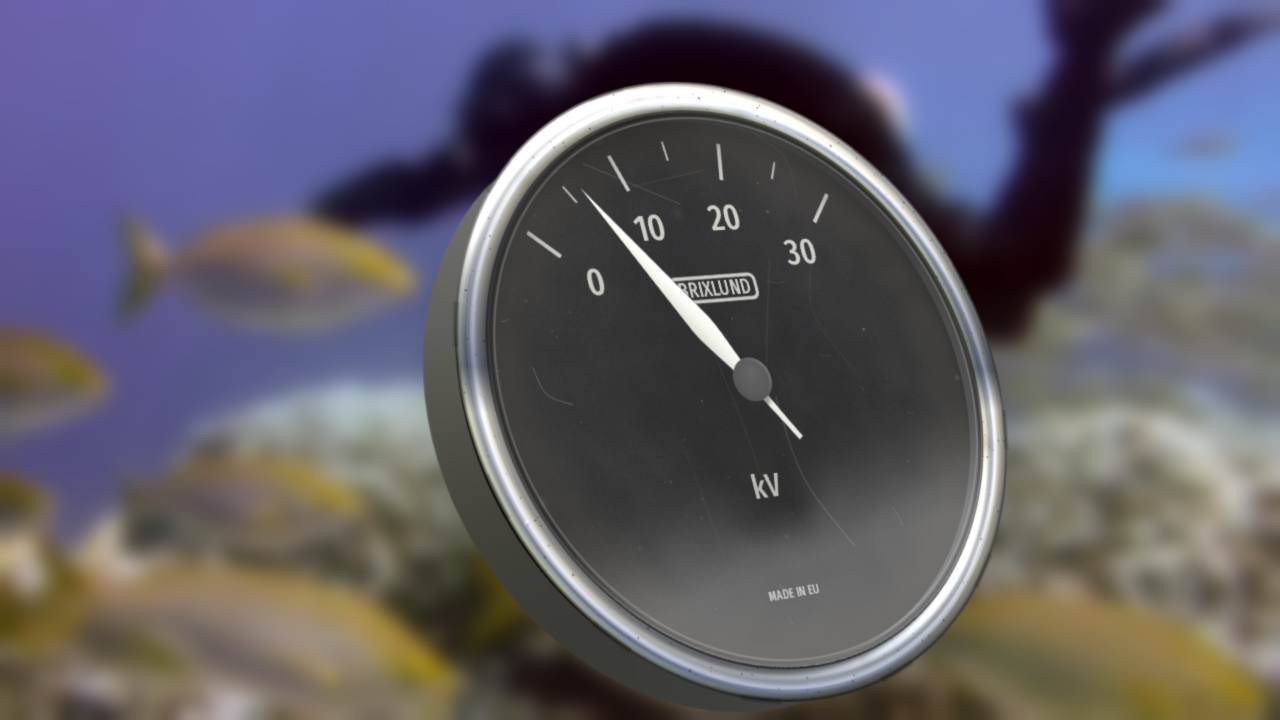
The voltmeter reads 5 kV
